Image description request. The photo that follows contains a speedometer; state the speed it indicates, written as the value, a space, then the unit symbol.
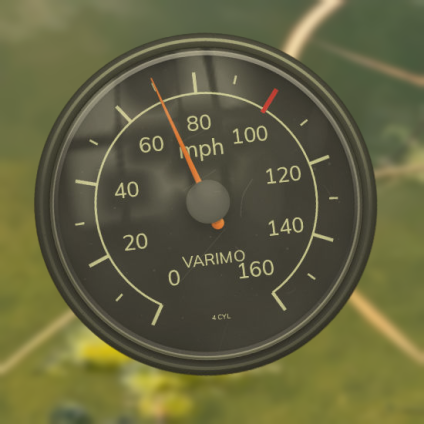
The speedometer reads 70 mph
